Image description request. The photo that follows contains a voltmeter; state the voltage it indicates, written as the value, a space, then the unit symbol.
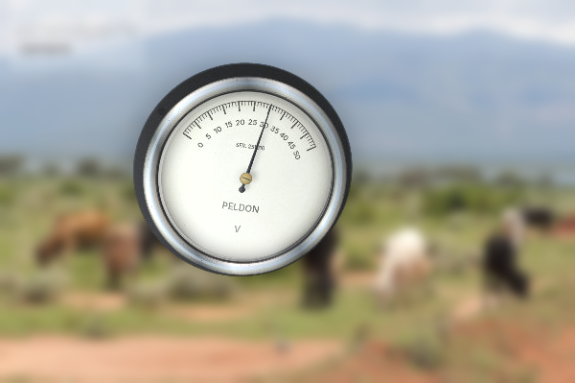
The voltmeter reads 30 V
